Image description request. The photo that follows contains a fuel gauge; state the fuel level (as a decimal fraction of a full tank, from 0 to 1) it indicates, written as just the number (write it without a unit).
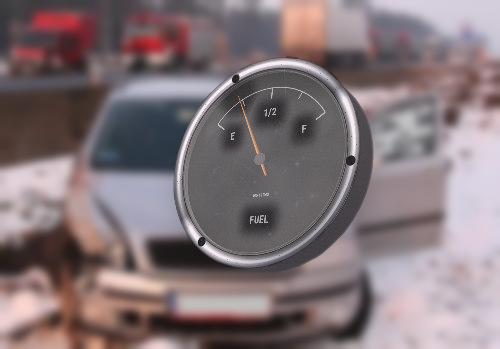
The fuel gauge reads 0.25
